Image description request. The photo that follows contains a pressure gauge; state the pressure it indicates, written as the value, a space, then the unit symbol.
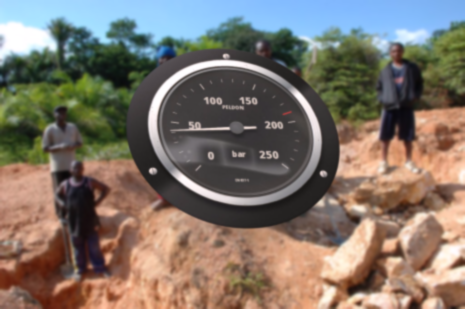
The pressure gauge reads 40 bar
